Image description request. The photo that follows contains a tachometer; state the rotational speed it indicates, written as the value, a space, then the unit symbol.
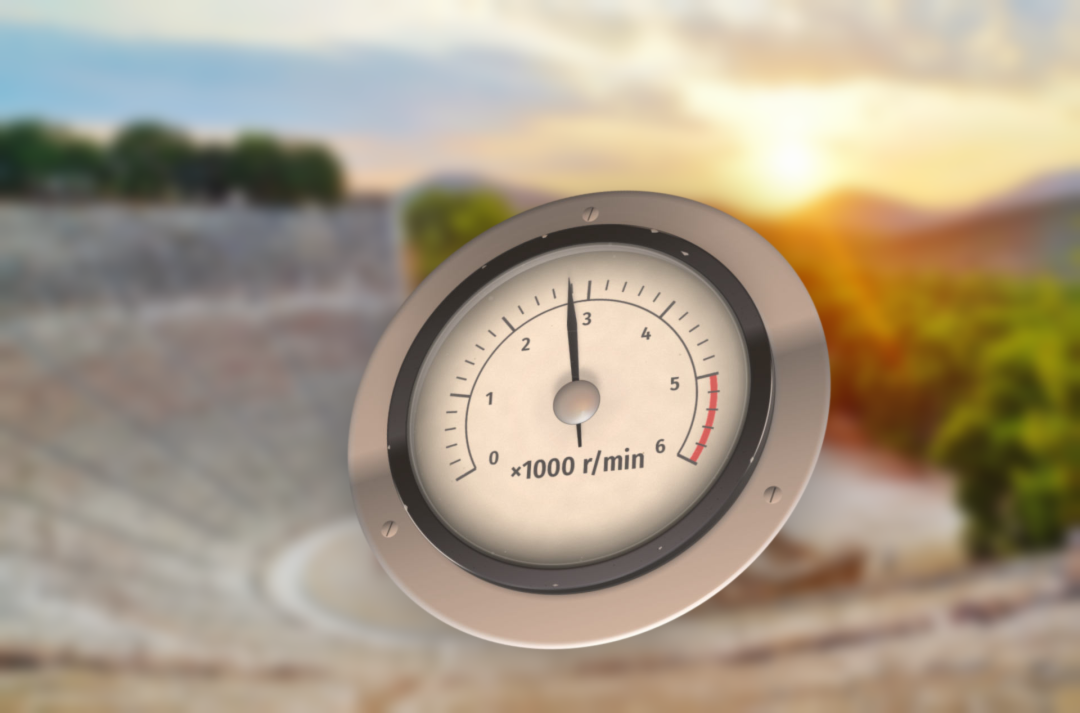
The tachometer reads 2800 rpm
